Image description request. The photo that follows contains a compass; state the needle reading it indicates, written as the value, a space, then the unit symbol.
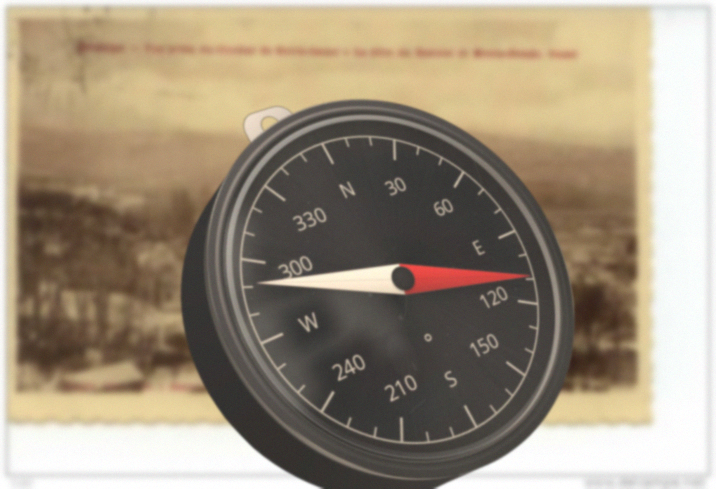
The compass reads 110 °
